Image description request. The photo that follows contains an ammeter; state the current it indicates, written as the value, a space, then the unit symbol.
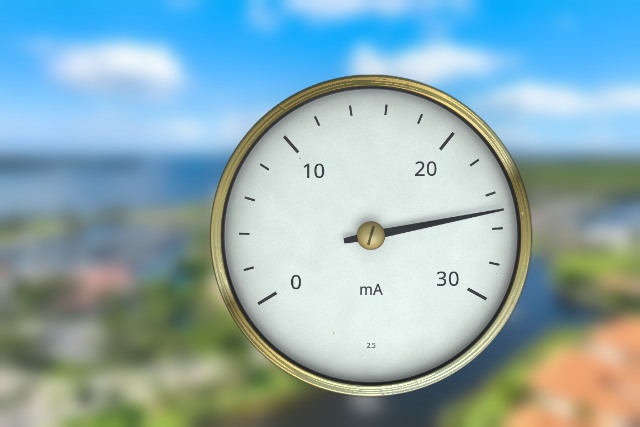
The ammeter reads 25 mA
